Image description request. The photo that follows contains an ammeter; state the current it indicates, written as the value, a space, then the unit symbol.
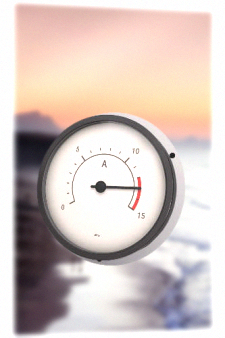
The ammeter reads 13 A
